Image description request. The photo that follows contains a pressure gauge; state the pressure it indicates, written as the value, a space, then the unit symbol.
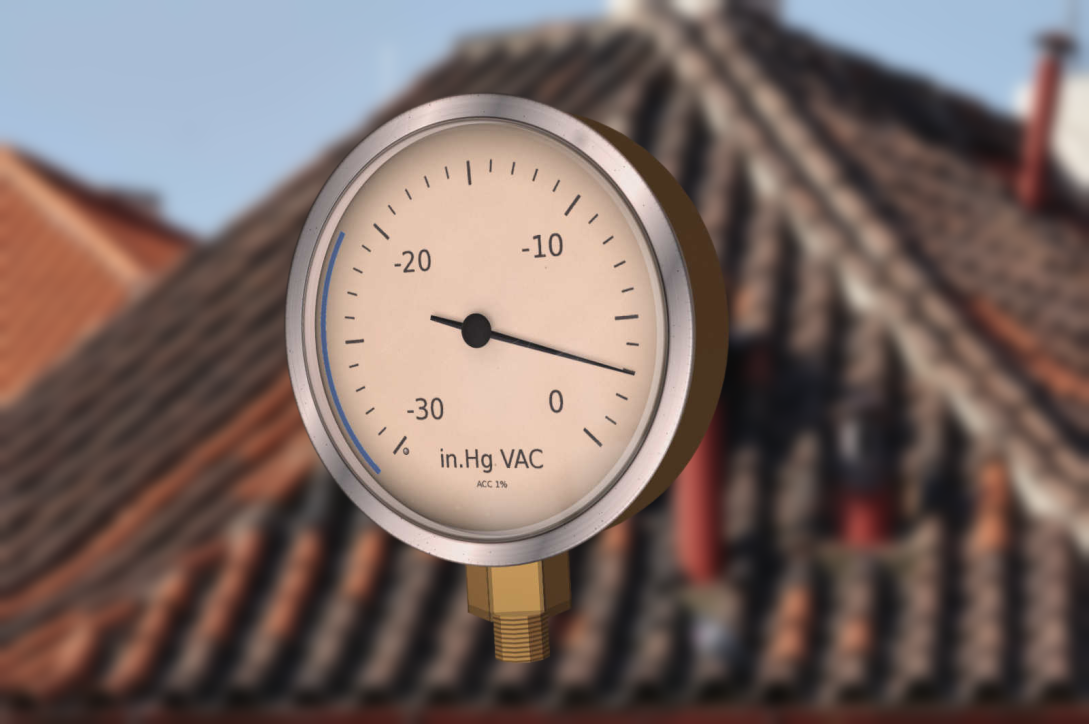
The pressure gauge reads -3 inHg
